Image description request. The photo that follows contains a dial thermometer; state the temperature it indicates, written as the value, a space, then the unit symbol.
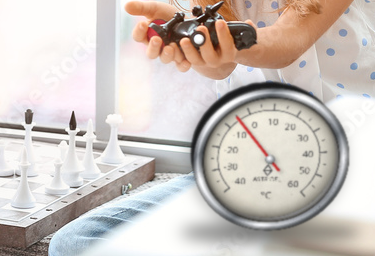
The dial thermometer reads -5 °C
